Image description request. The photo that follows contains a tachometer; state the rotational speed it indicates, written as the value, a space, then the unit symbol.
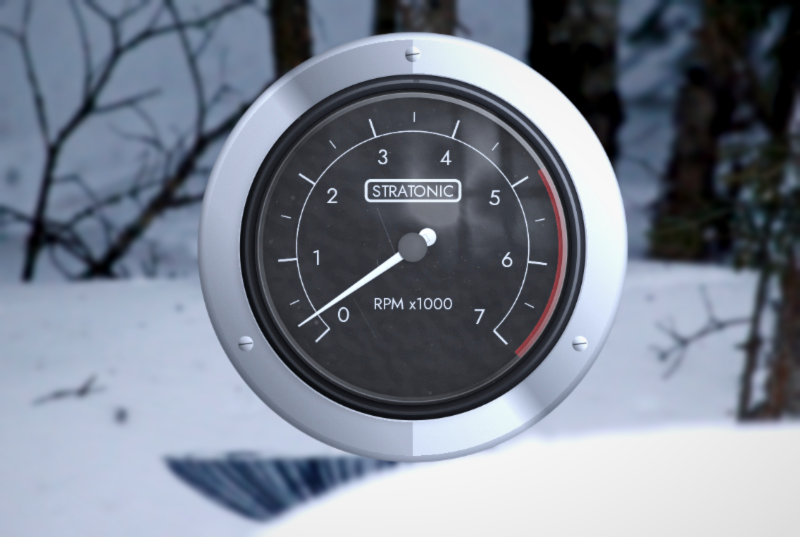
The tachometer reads 250 rpm
